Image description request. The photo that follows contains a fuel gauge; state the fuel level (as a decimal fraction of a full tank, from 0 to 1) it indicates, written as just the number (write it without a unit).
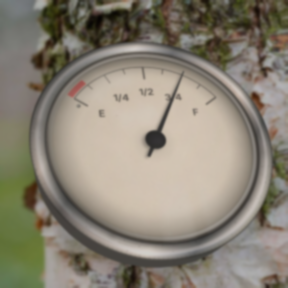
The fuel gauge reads 0.75
